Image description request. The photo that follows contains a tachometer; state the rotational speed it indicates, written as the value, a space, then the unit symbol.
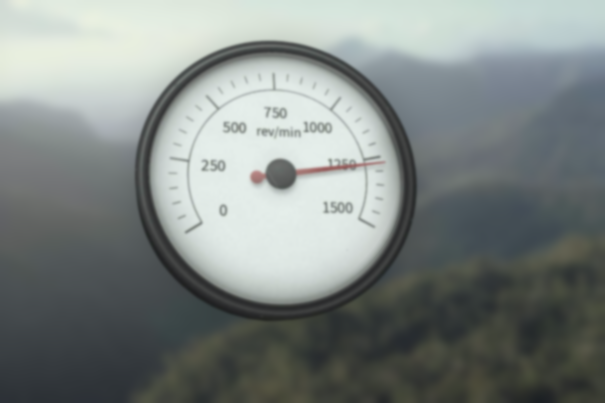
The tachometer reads 1275 rpm
